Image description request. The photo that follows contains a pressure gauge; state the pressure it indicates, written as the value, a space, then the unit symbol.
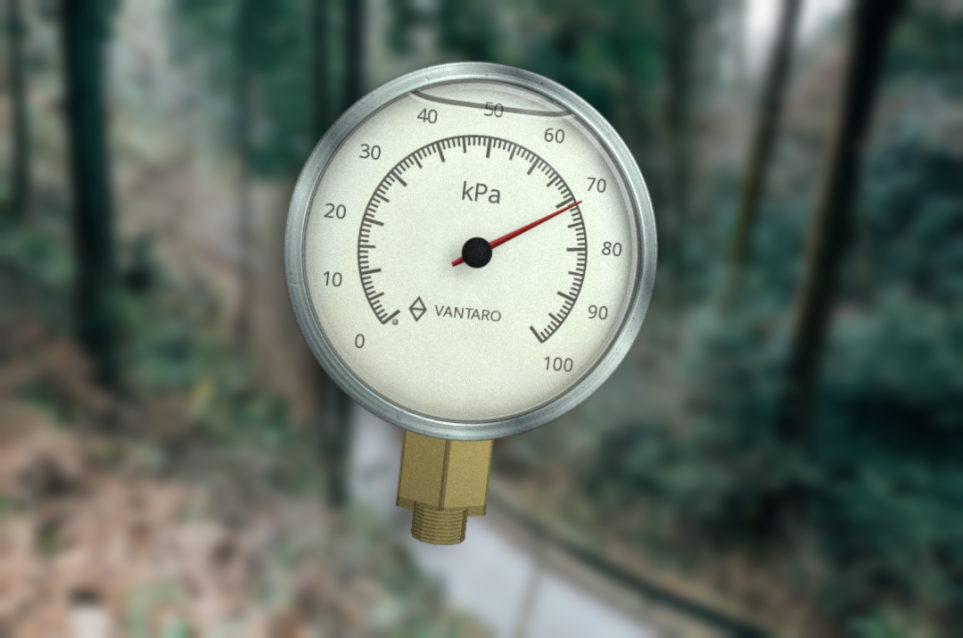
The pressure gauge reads 71 kPa
